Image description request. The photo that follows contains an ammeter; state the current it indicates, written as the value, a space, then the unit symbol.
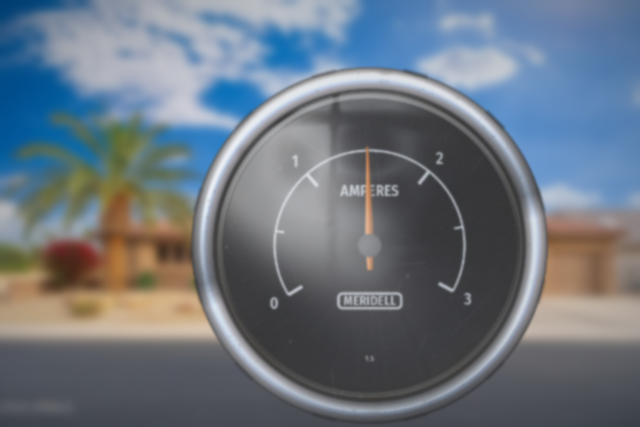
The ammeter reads 1.5 A
